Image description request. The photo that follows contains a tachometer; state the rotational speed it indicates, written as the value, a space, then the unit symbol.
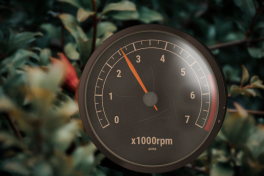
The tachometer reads 2625 rpm
